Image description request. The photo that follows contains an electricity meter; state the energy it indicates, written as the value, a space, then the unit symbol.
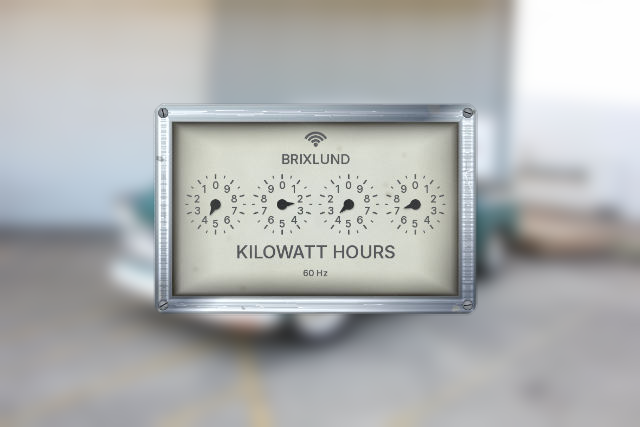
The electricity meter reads 4237 kWh
